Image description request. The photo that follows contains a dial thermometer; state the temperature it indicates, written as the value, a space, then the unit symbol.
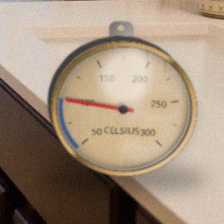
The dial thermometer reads 100 °C
